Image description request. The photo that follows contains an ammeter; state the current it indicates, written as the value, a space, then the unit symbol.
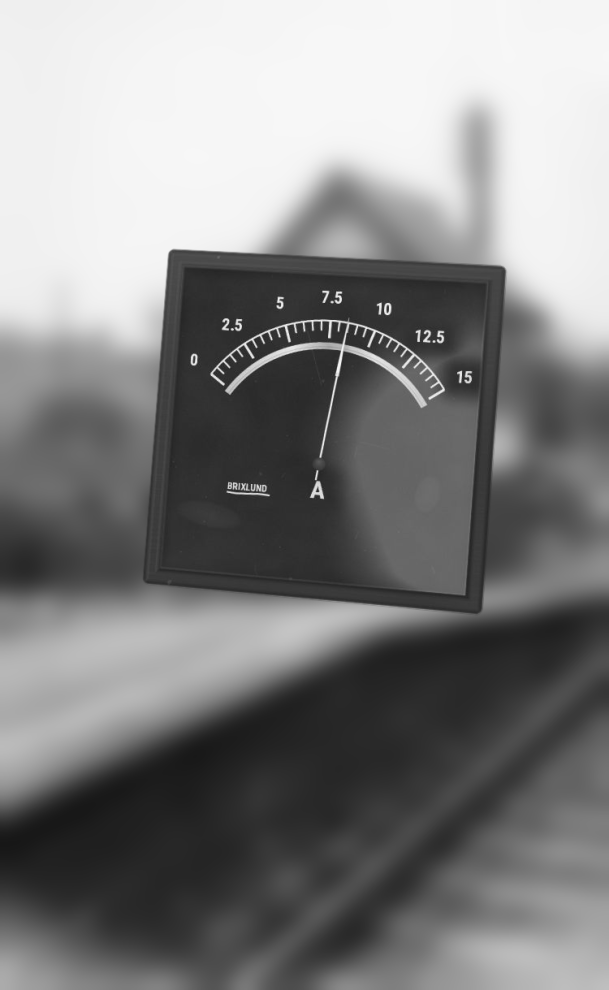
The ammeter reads 8.5 A
